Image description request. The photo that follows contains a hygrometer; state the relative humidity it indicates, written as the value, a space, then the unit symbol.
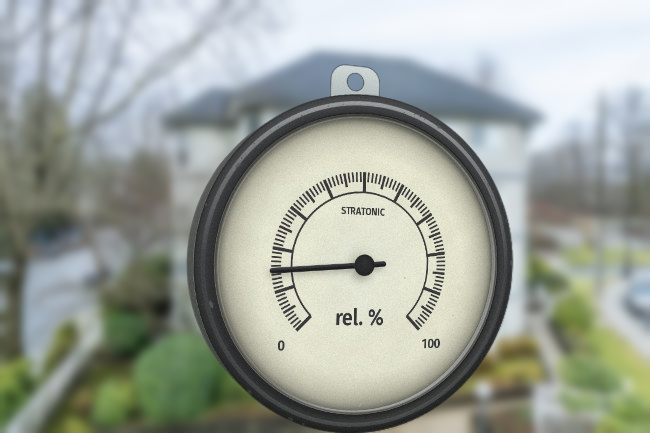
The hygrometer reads 15 %
